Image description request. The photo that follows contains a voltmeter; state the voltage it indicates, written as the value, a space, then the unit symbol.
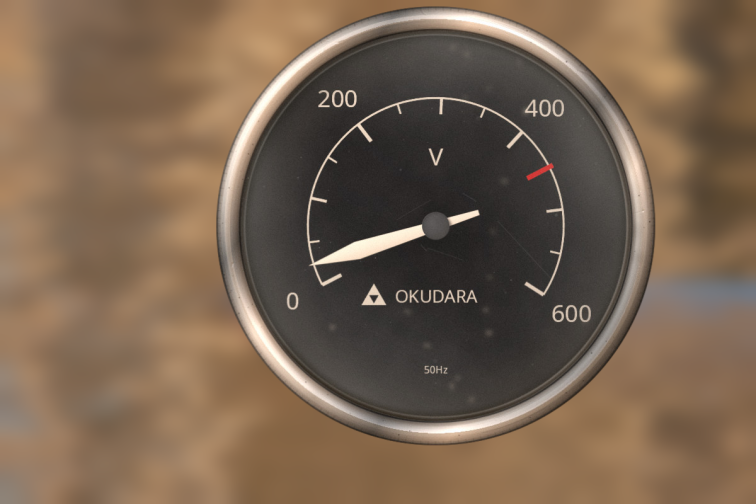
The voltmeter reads 25 V
